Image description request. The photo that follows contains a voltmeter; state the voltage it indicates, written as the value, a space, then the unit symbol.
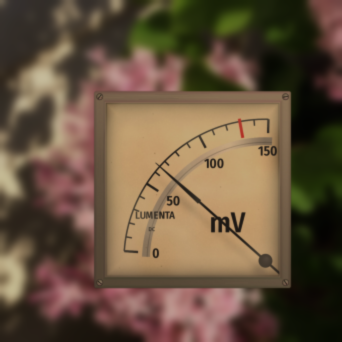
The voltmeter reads 65 mV
